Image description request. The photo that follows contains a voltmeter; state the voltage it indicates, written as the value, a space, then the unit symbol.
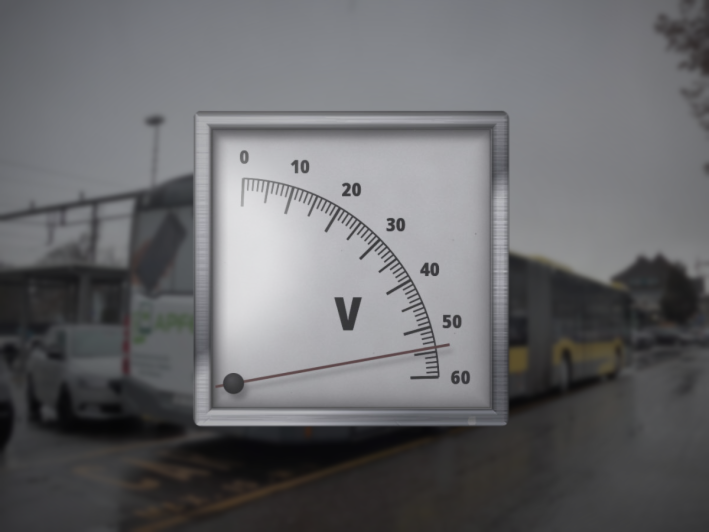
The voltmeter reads 54 V
